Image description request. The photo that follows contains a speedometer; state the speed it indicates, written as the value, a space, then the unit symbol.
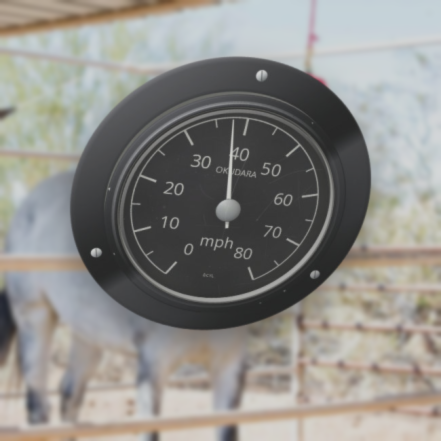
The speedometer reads 37.5 mph
